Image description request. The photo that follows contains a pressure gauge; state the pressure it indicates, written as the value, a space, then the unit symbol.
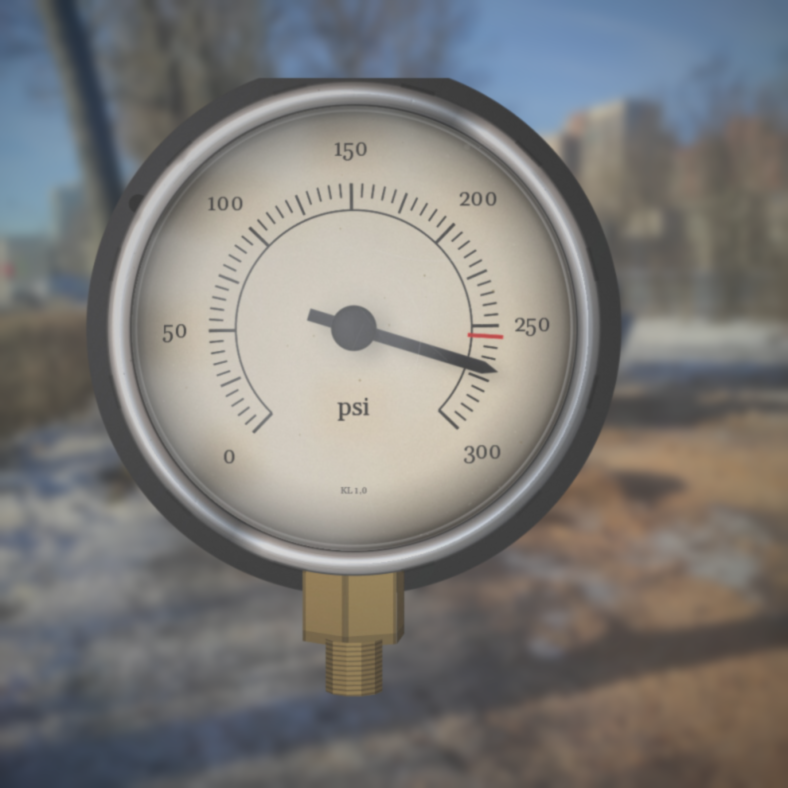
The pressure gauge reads 270 psi
